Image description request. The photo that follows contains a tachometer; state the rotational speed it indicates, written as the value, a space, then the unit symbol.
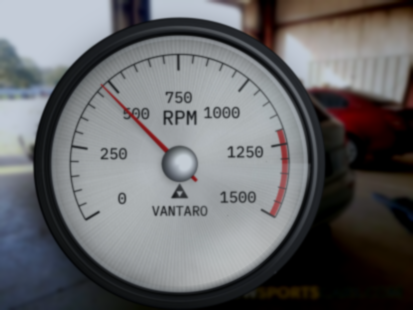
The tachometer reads 475 rpm
